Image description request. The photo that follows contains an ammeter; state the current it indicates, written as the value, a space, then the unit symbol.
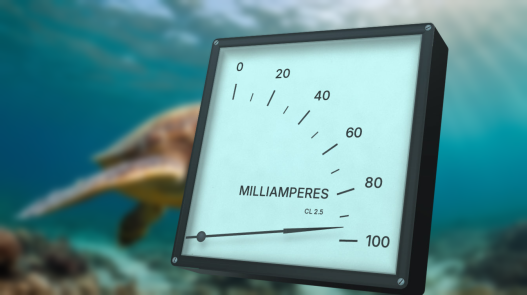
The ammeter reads 95 mA
